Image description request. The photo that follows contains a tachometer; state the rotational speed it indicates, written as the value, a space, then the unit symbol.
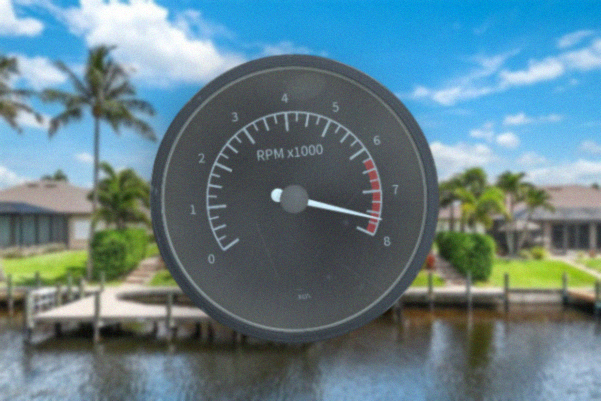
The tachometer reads 7625 rpm
